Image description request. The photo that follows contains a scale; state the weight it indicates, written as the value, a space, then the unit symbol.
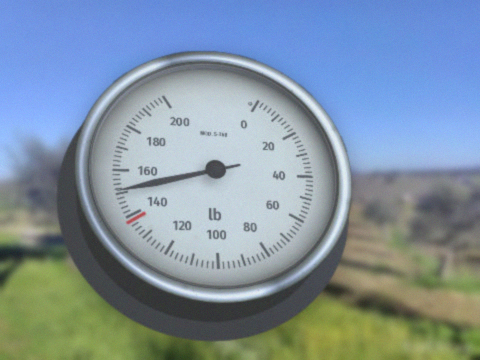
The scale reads 150 lb
